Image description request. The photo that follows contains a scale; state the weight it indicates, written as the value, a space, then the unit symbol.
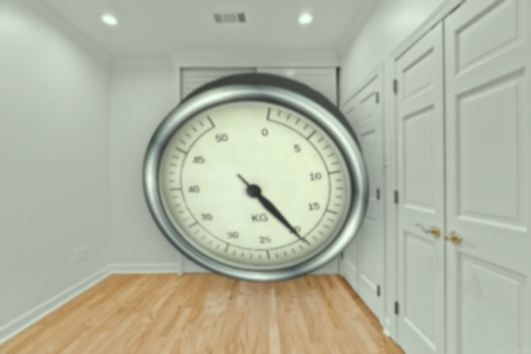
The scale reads 20 kg
